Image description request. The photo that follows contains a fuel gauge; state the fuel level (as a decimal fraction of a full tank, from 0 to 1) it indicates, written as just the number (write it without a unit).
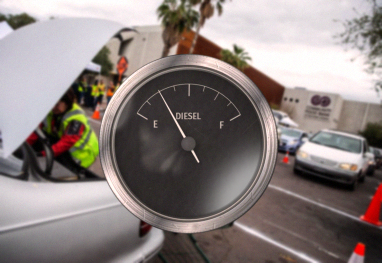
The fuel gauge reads 0.25
